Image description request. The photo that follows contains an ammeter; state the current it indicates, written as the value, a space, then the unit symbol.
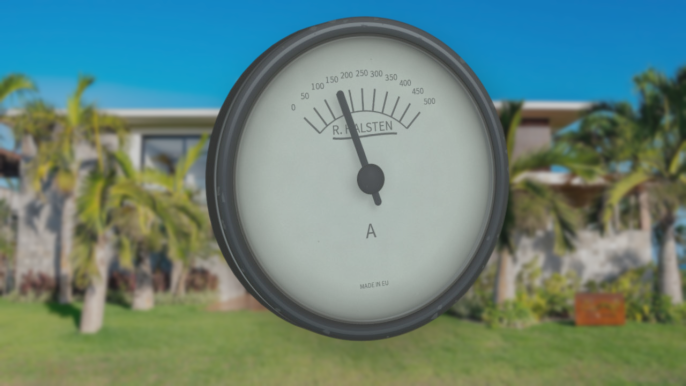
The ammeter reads 150 A
